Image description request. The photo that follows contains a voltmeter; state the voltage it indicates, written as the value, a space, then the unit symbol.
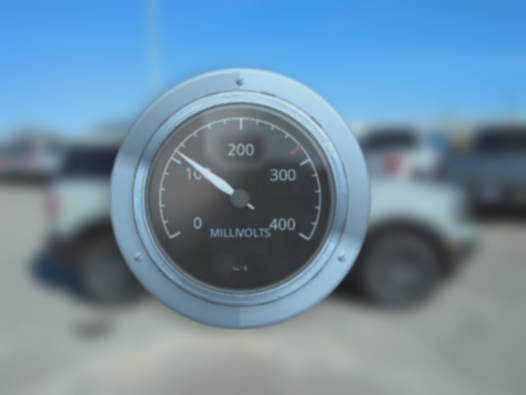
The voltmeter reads 110 mV
